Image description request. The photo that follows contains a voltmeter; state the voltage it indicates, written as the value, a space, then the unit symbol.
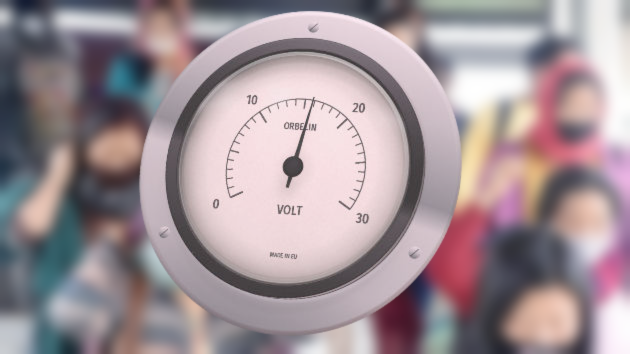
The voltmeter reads 16 V
